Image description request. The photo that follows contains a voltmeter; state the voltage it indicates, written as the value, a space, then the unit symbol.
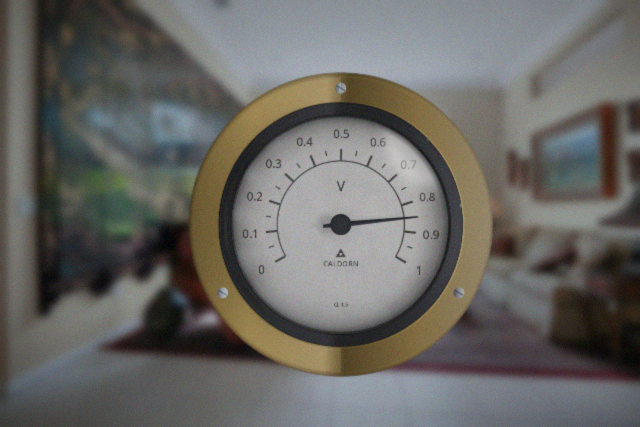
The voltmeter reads 0.85 V
